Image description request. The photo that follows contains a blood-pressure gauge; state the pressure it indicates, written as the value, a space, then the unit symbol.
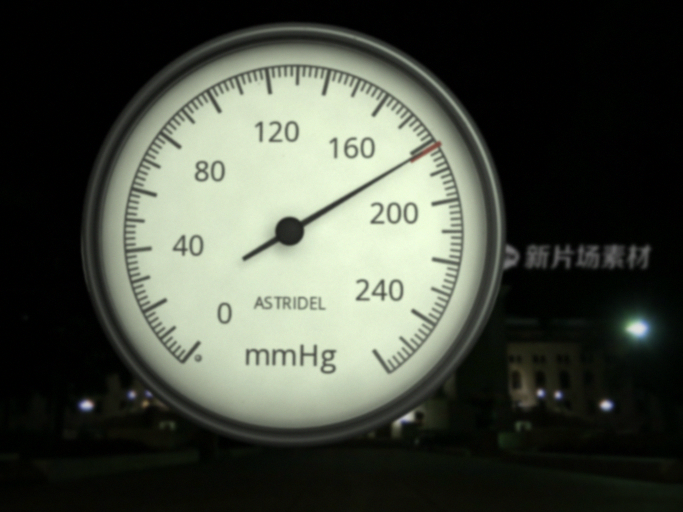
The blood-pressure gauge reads 182 mmHg
